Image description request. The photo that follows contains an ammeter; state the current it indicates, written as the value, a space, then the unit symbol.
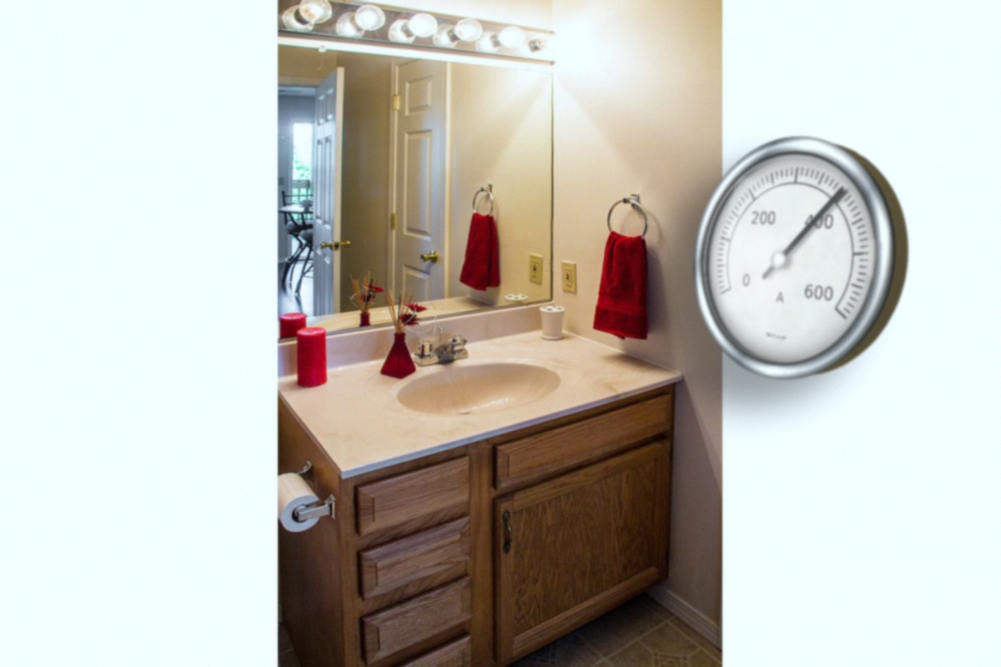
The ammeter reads 400 A
